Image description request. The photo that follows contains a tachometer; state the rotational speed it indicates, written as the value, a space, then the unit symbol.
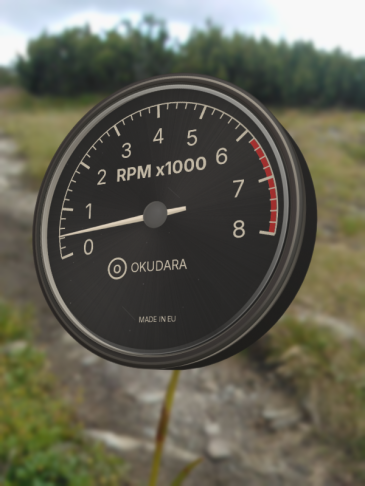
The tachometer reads 400 rpm
